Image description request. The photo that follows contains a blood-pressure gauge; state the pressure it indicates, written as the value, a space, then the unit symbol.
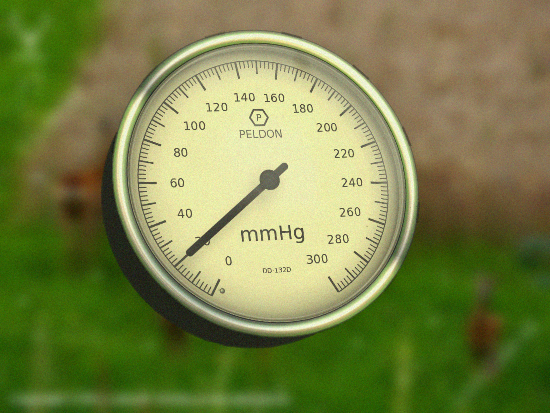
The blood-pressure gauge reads 20 mmHg
